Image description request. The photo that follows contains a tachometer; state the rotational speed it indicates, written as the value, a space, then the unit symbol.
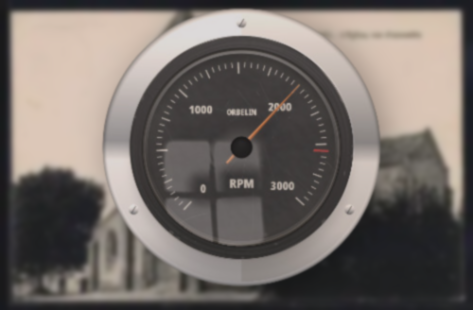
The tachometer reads 2000 rpm
